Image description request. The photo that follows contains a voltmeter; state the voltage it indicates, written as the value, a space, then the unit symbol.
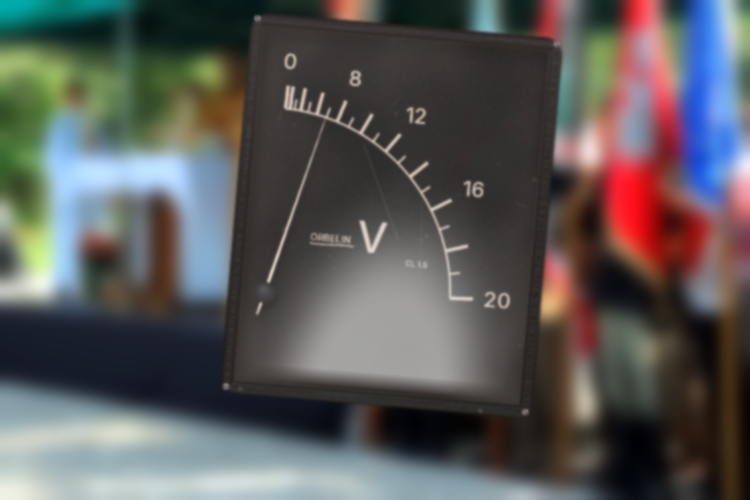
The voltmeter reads 7 V
